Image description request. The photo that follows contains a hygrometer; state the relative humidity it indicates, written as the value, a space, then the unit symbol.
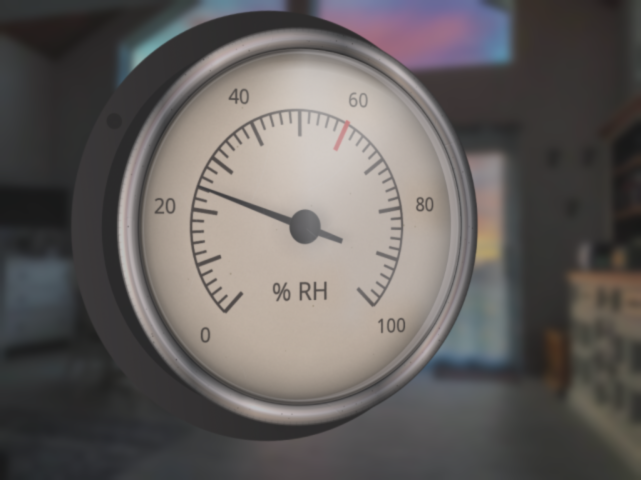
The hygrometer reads 24 %
